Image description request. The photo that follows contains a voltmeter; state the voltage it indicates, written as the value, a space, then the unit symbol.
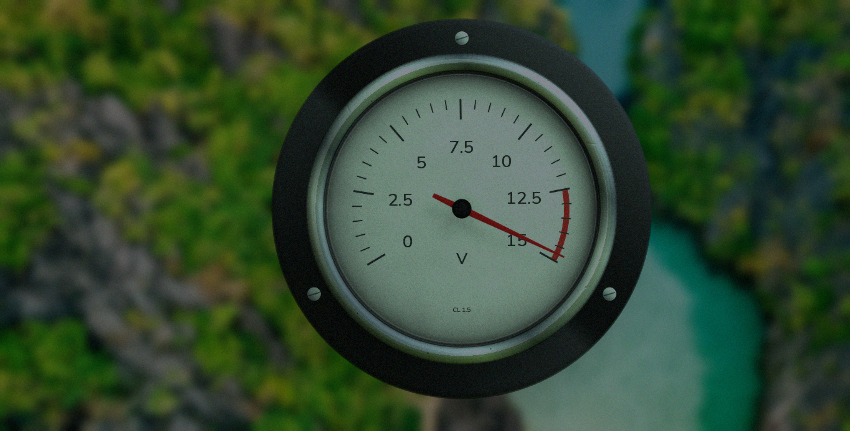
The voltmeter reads 14.75 V
